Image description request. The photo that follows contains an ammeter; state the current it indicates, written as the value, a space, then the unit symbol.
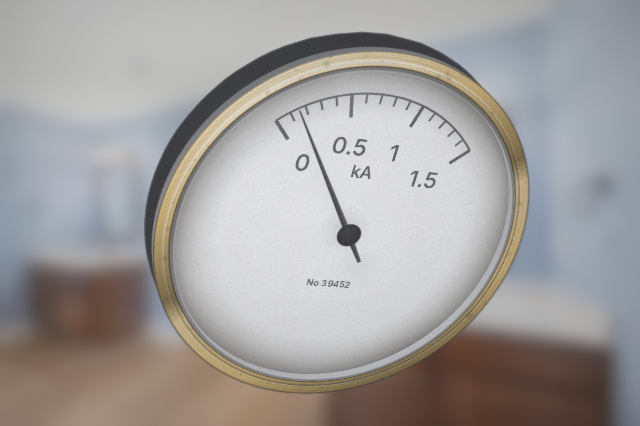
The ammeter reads 0.15 kA
